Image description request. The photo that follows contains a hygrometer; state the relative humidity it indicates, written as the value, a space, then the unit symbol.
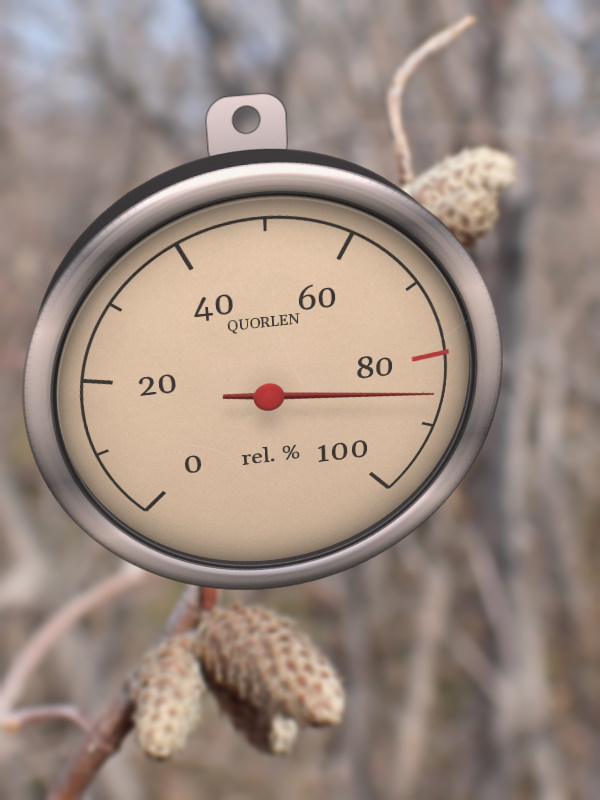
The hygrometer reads 85 %
